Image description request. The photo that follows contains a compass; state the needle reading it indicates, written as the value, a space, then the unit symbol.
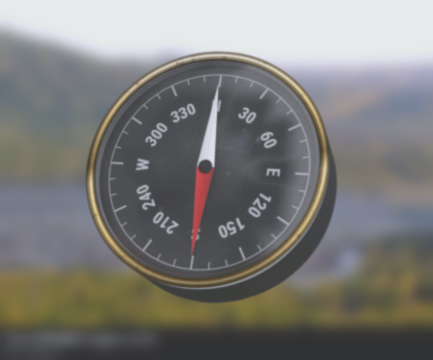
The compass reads 180 °
